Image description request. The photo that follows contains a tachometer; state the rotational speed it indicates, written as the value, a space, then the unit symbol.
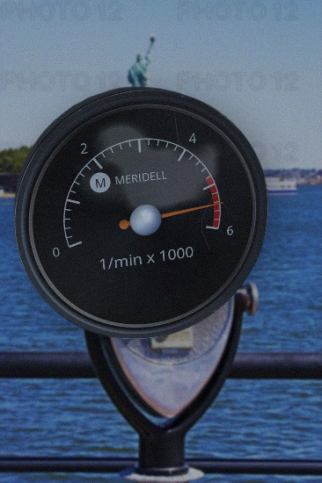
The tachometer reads 5400 rpm
